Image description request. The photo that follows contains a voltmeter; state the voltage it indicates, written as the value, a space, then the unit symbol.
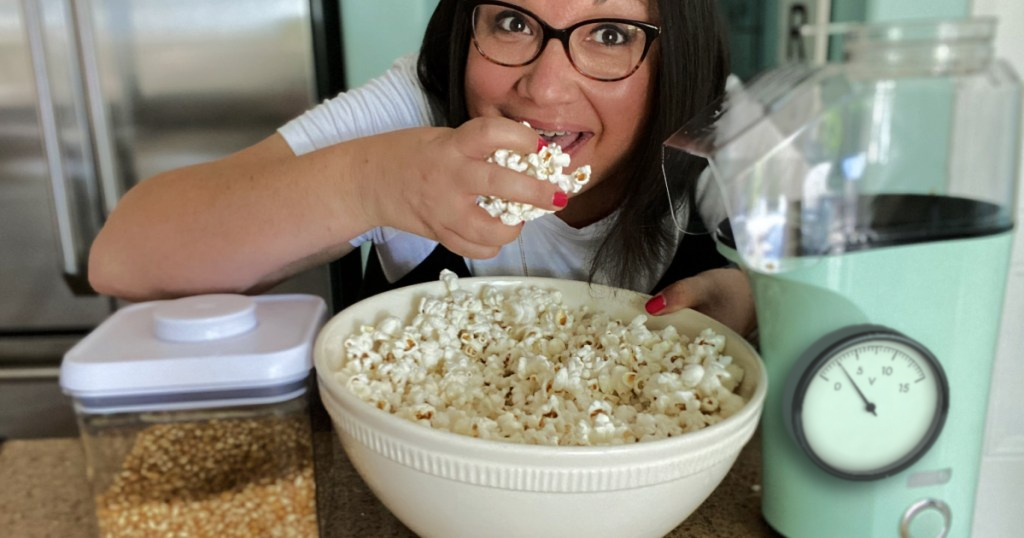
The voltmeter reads 2.5 V
